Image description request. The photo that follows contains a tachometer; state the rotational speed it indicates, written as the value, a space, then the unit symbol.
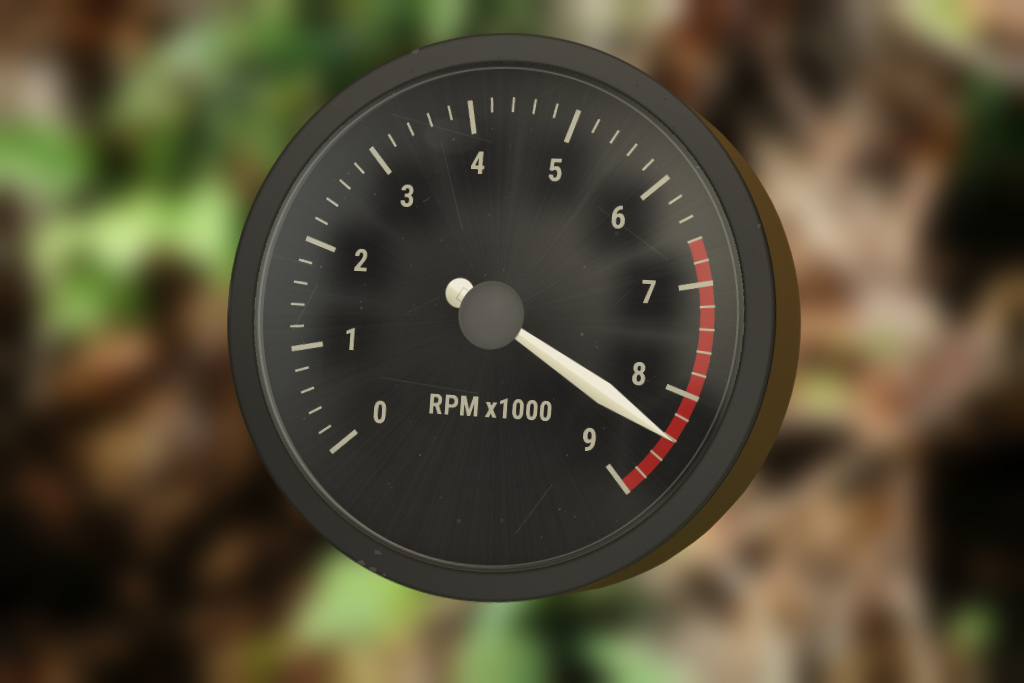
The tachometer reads 8400 rpm
